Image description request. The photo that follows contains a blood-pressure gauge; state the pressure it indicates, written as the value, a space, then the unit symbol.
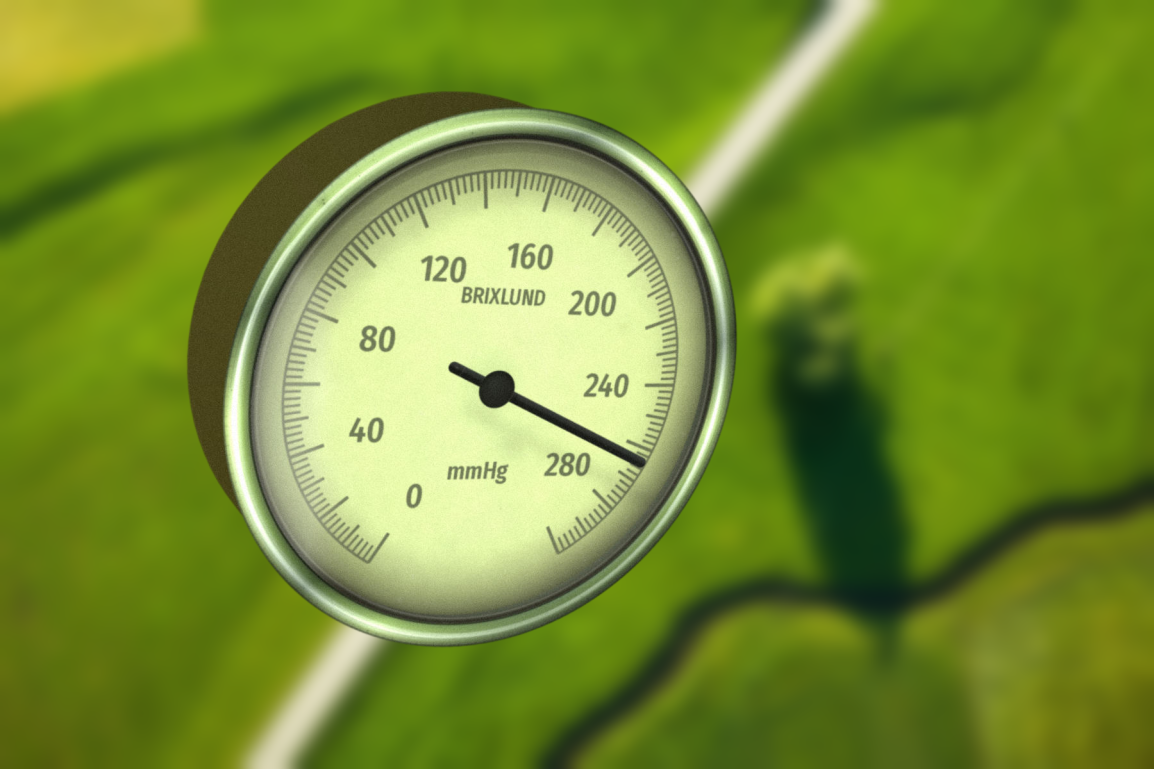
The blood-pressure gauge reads 264 mmHg
